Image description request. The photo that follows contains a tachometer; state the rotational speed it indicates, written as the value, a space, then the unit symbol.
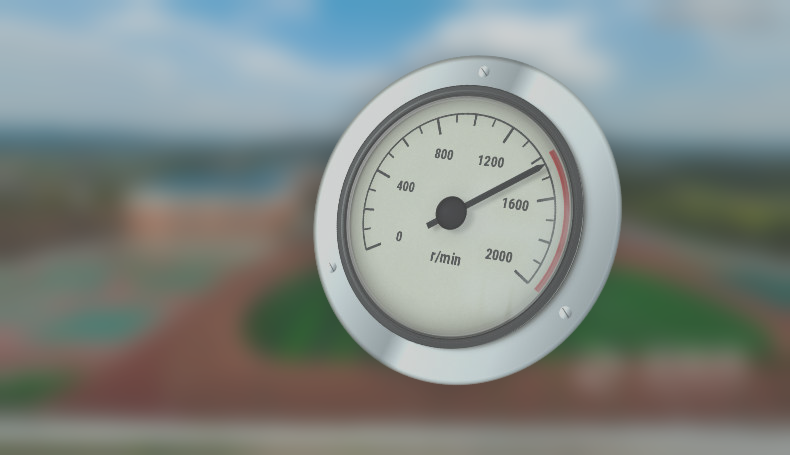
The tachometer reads 1450 rpm
